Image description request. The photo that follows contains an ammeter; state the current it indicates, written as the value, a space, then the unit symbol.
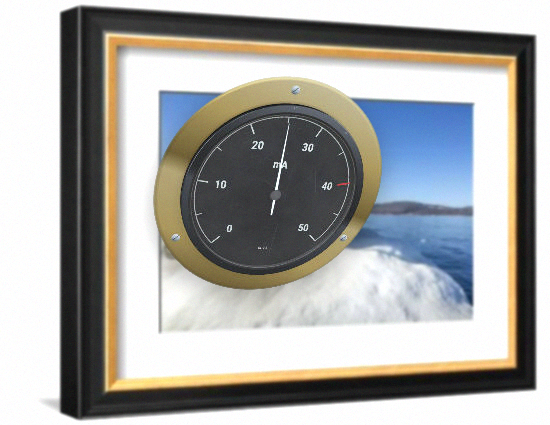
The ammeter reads 25 mA
